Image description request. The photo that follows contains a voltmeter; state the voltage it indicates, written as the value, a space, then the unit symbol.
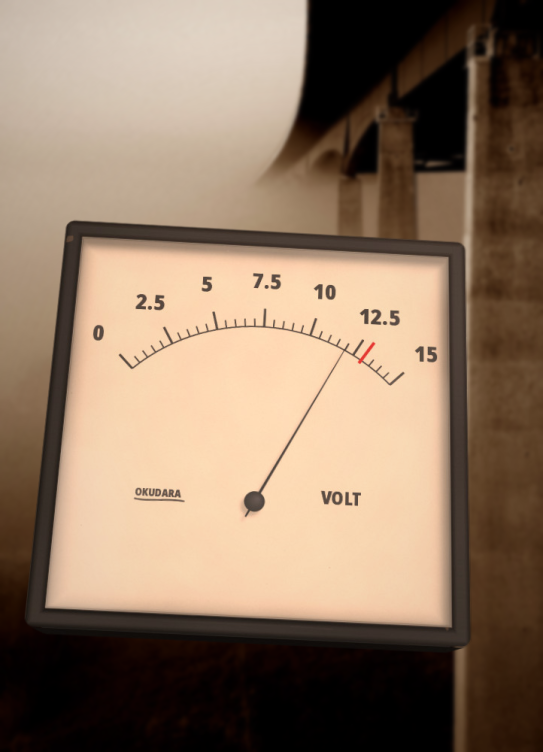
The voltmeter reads 12 V
